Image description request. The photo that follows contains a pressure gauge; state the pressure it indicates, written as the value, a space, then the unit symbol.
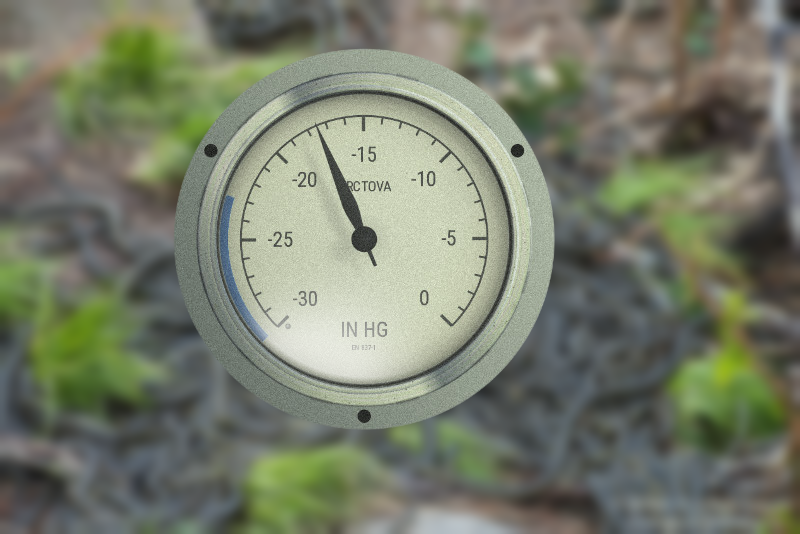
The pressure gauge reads -17.5 inHg
